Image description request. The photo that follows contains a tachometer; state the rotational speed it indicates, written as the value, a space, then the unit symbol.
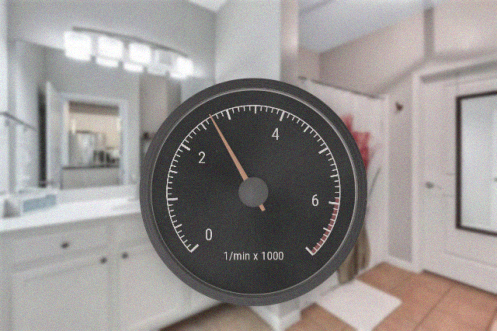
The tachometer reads 2700 rpm
